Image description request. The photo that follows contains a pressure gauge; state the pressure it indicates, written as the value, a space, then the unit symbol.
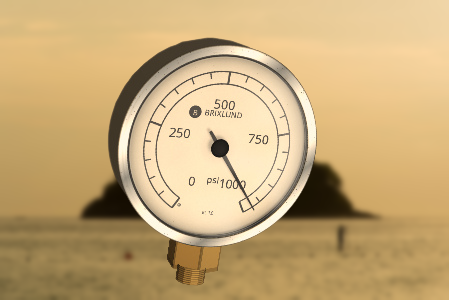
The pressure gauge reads 975 psi
